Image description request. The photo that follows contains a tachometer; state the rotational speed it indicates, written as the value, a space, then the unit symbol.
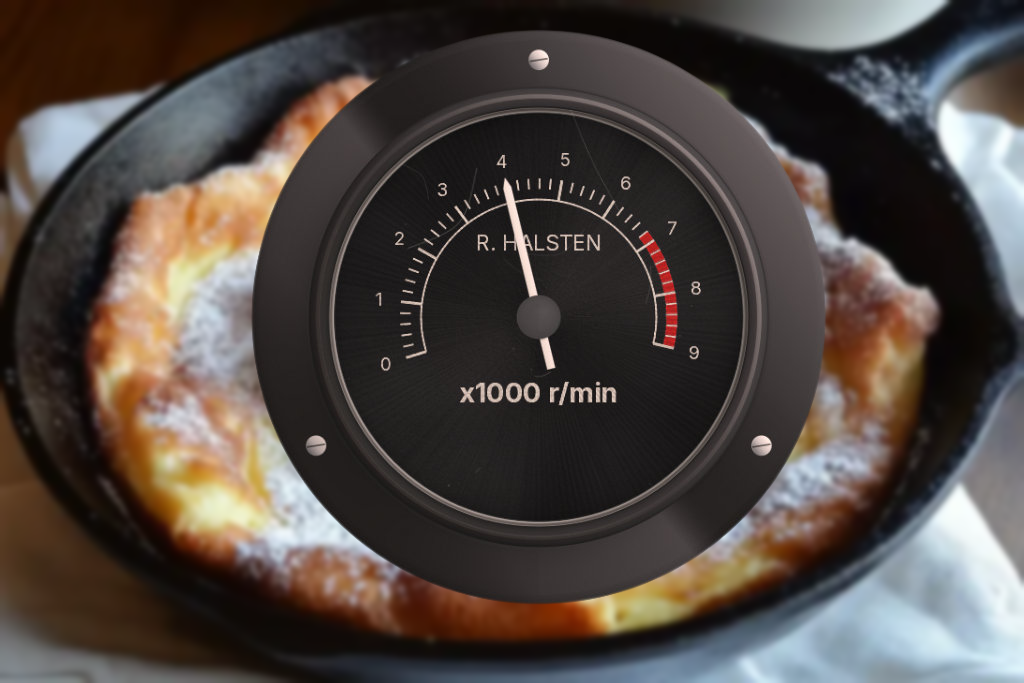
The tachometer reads 4000 rpm
